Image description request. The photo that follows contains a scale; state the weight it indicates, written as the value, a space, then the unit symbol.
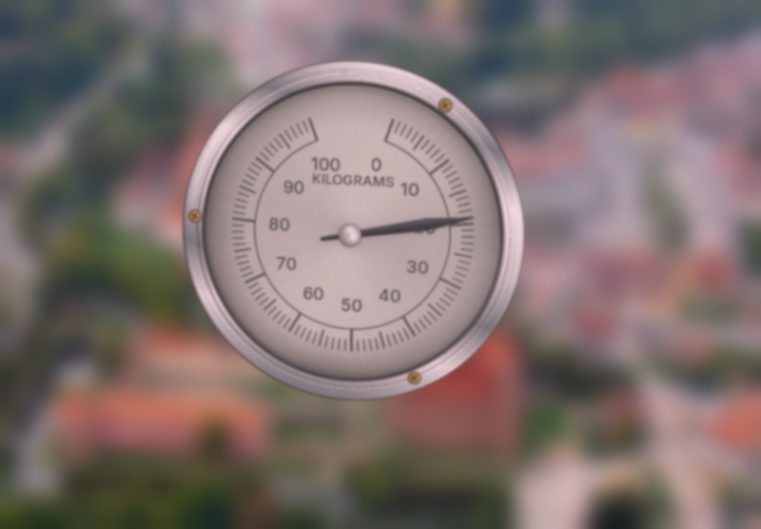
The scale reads 19 kg
